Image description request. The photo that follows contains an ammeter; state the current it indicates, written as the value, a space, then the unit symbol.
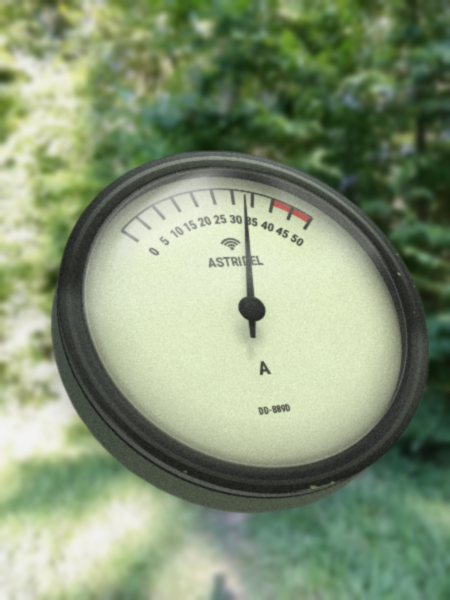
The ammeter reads 32.5 A
